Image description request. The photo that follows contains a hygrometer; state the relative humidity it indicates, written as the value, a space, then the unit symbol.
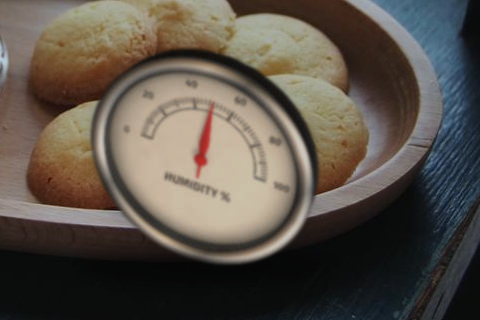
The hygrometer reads 50 %
